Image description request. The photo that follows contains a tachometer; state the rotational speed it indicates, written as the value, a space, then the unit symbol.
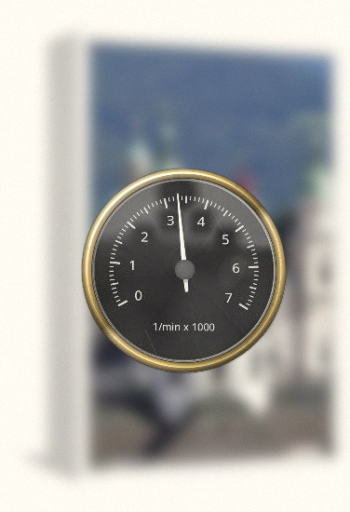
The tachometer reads 3300 rpm
